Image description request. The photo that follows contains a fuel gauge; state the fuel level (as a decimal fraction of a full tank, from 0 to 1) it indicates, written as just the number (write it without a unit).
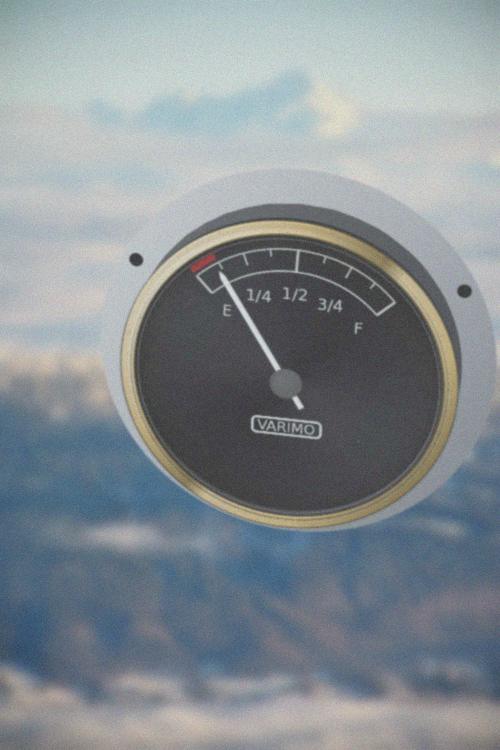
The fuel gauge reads 0.125
